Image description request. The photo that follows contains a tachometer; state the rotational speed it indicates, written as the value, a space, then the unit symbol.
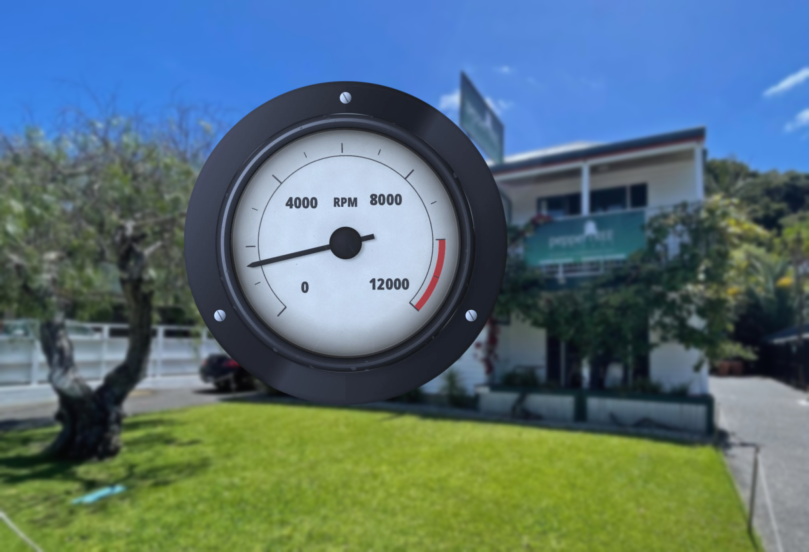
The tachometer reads 1500 rpm
